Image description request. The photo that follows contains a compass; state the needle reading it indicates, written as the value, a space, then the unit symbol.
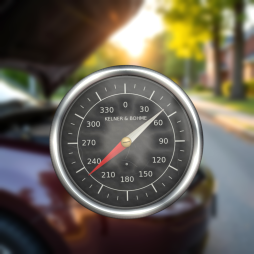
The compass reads 230 °
